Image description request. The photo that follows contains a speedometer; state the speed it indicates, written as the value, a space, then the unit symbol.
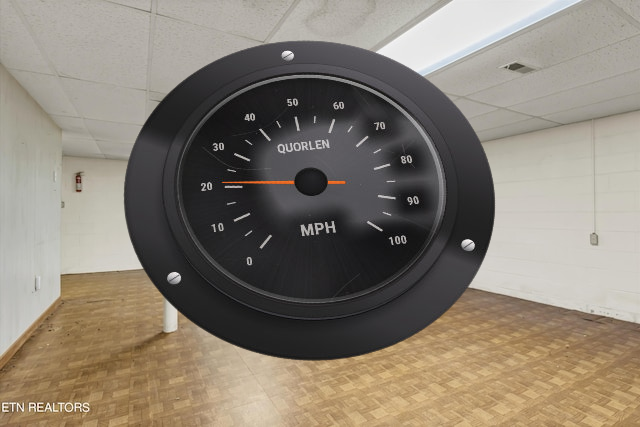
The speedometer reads 20 mph
